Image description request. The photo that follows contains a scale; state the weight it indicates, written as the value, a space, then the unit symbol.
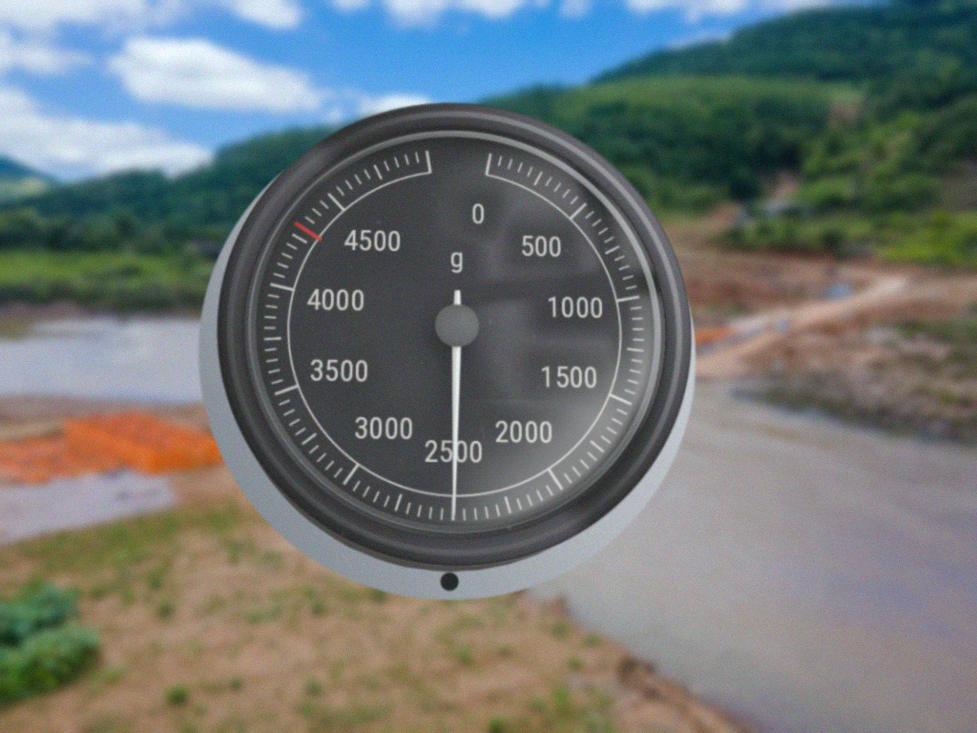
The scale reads 2500 g
